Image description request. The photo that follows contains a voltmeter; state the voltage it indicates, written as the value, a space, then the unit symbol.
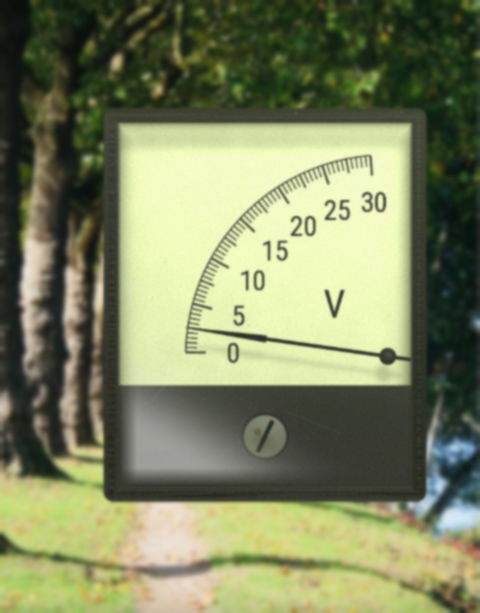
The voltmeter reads 2.5 V
